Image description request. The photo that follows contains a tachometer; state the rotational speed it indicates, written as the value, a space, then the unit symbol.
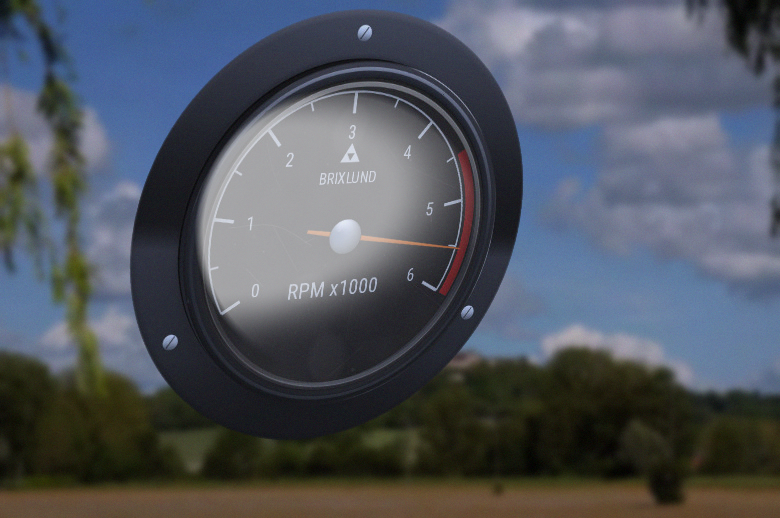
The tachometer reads 5500 rpm
